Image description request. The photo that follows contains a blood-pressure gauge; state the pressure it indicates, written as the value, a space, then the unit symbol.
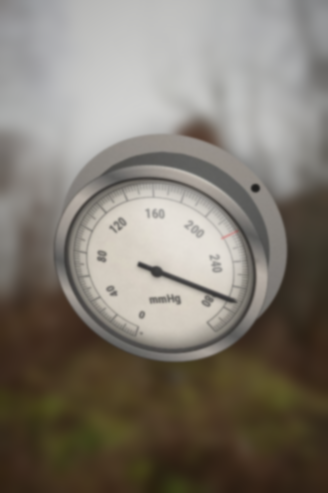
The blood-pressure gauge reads 270 mmHg
